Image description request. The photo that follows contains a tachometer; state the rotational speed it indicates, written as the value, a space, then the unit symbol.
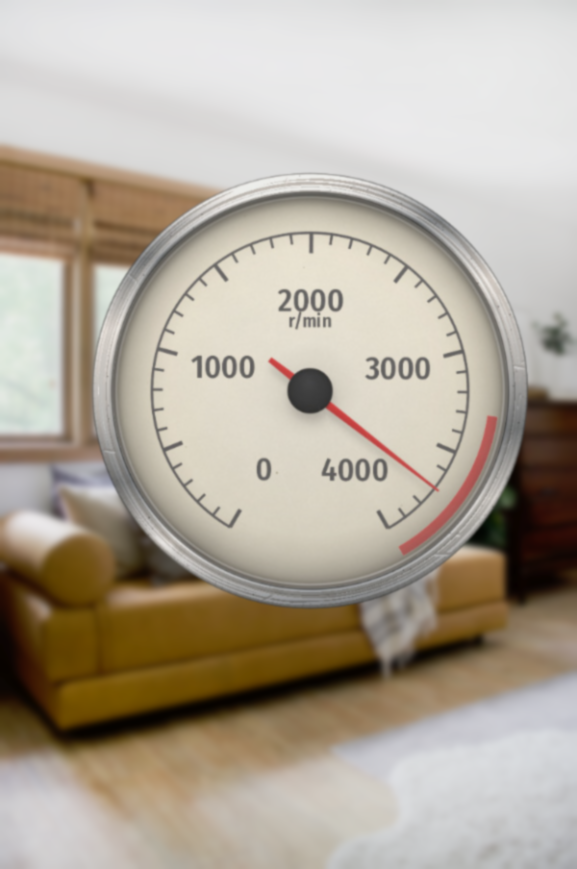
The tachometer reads 3700 rpm
